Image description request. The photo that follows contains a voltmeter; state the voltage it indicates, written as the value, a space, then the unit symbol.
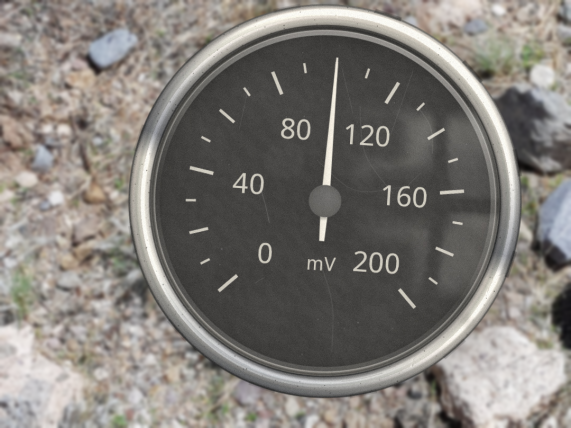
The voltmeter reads 100 mV
